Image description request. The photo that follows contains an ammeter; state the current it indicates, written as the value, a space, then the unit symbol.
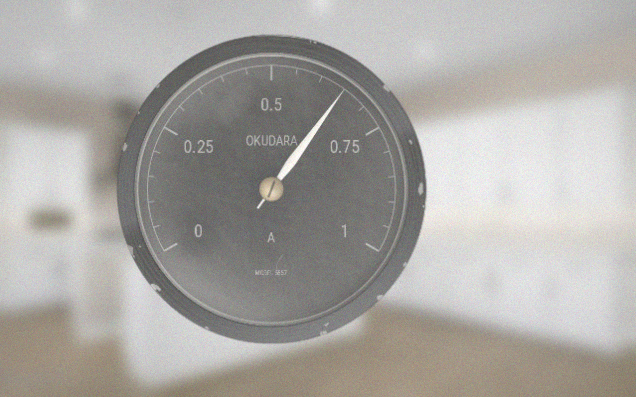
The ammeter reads 0.65 A
